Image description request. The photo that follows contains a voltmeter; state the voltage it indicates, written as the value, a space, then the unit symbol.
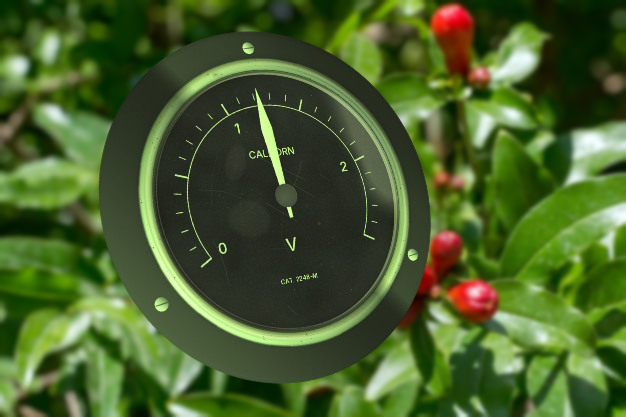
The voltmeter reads 1.2 V
